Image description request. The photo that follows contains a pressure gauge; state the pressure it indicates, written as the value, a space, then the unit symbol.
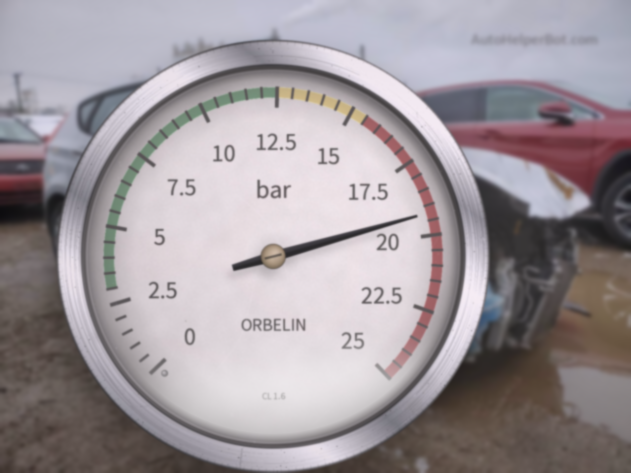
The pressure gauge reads 19.25 bar
